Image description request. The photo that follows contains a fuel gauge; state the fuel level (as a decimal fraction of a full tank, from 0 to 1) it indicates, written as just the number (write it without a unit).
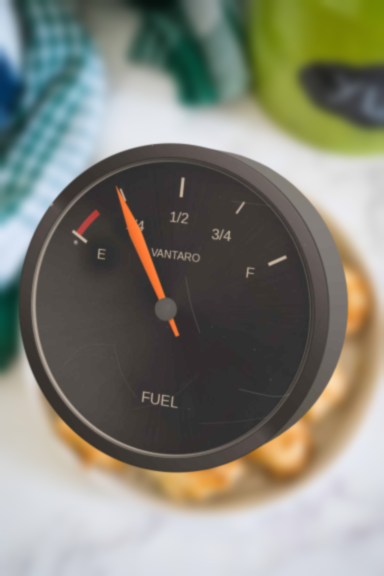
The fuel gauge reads 0.25
